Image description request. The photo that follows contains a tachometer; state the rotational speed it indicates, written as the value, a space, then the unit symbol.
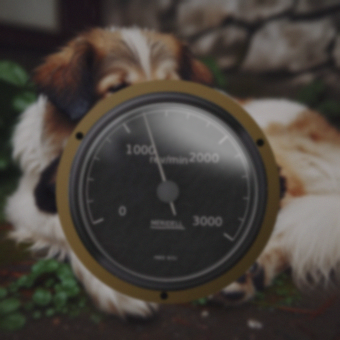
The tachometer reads 1200 rpm
